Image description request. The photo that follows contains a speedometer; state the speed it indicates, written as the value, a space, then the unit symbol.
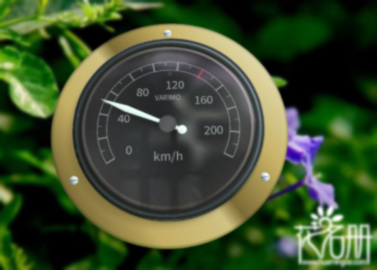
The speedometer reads 50 km/h
